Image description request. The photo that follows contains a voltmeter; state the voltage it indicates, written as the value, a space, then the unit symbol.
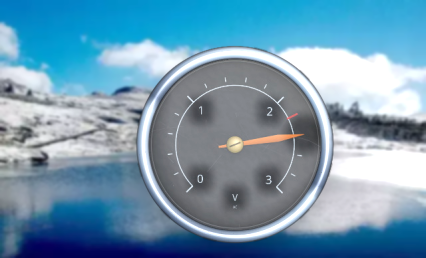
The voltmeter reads 2.4 V
